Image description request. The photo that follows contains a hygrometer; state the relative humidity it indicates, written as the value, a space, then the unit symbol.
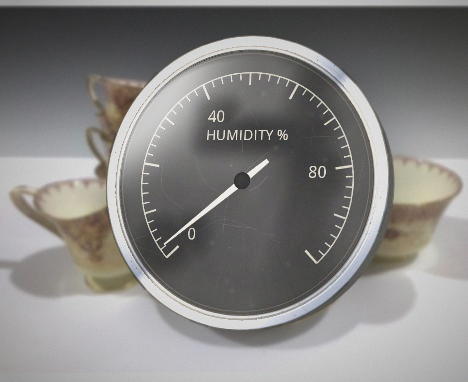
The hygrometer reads 2 %
